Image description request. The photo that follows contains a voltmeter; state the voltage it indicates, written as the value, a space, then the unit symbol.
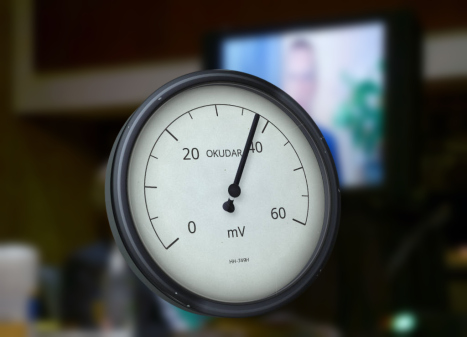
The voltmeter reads 37.5 mV
